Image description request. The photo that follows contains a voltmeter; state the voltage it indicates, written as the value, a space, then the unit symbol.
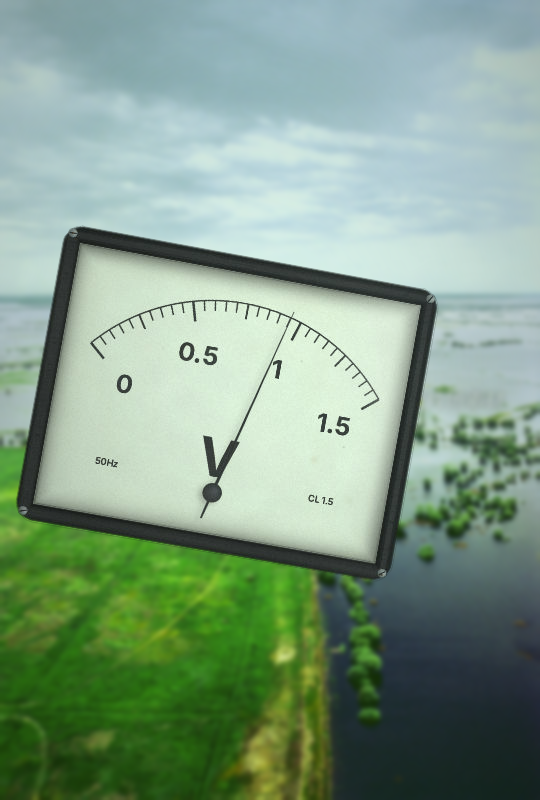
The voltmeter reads 0.95 V
